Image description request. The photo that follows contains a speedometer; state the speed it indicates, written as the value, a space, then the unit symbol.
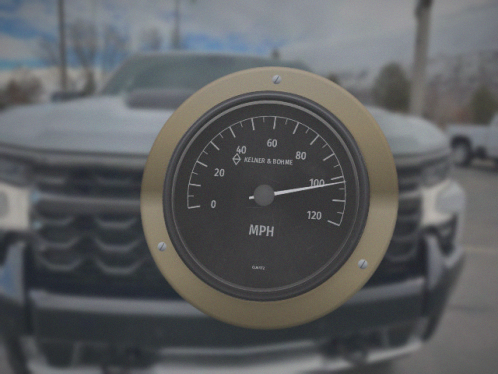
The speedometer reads 102.5 mph
